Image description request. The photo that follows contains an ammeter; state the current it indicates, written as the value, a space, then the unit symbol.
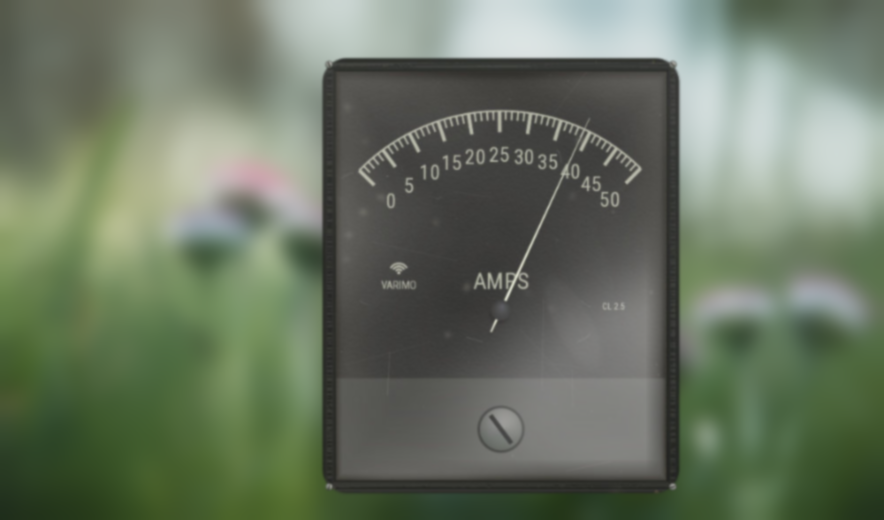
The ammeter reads 39 A
